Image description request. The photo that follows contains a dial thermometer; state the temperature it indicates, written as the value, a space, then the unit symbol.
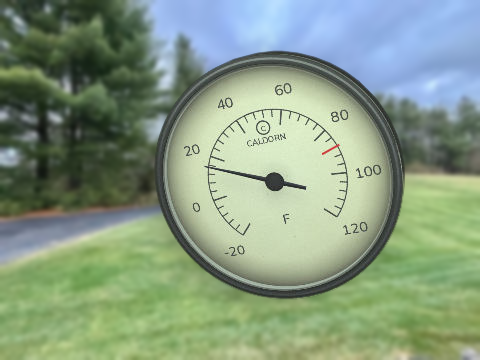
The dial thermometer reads 16 °F
